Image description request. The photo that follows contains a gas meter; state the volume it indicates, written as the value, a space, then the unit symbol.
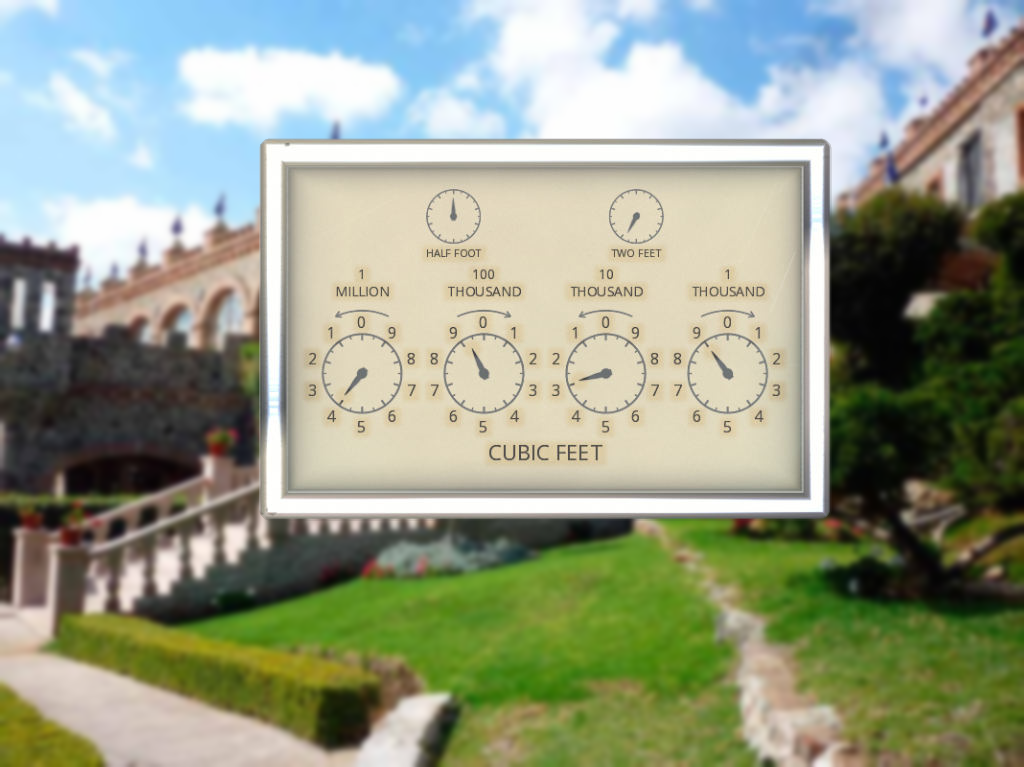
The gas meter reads 392900 ft³
